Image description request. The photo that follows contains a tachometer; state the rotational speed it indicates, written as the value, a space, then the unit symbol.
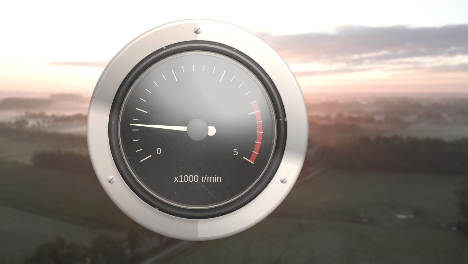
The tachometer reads 700 rpm
